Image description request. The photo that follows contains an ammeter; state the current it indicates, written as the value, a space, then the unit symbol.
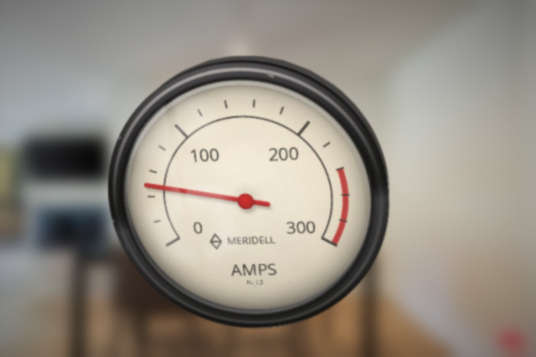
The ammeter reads 50 A
